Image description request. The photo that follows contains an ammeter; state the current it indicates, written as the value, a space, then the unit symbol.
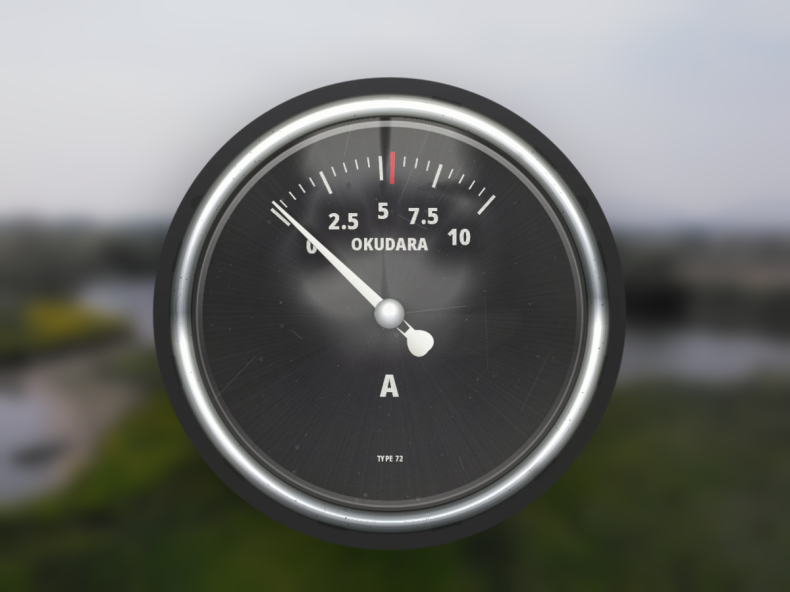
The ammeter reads 0.25 A
